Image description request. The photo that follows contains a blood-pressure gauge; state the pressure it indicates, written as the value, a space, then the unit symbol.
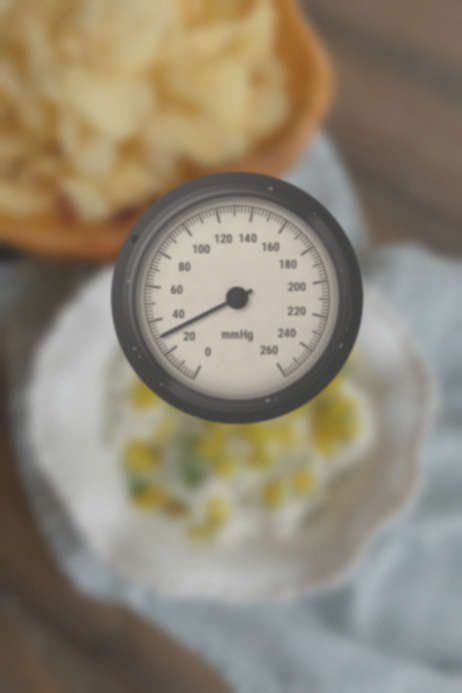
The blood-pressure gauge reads 30 mmHg
